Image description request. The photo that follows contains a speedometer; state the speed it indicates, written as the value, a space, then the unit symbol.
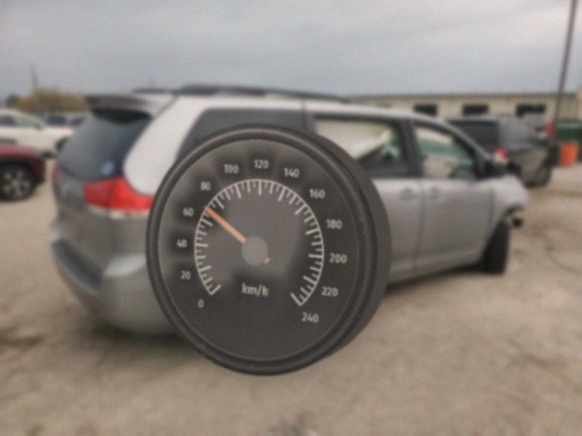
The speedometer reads 70 km/h
